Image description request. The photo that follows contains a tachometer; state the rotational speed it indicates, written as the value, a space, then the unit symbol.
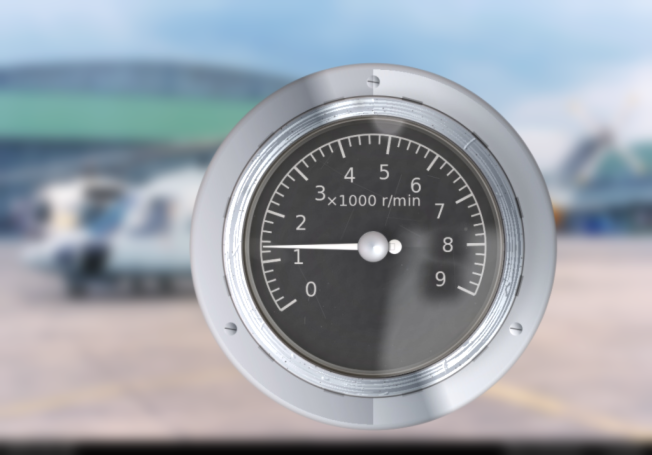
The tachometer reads 1300 rpm
